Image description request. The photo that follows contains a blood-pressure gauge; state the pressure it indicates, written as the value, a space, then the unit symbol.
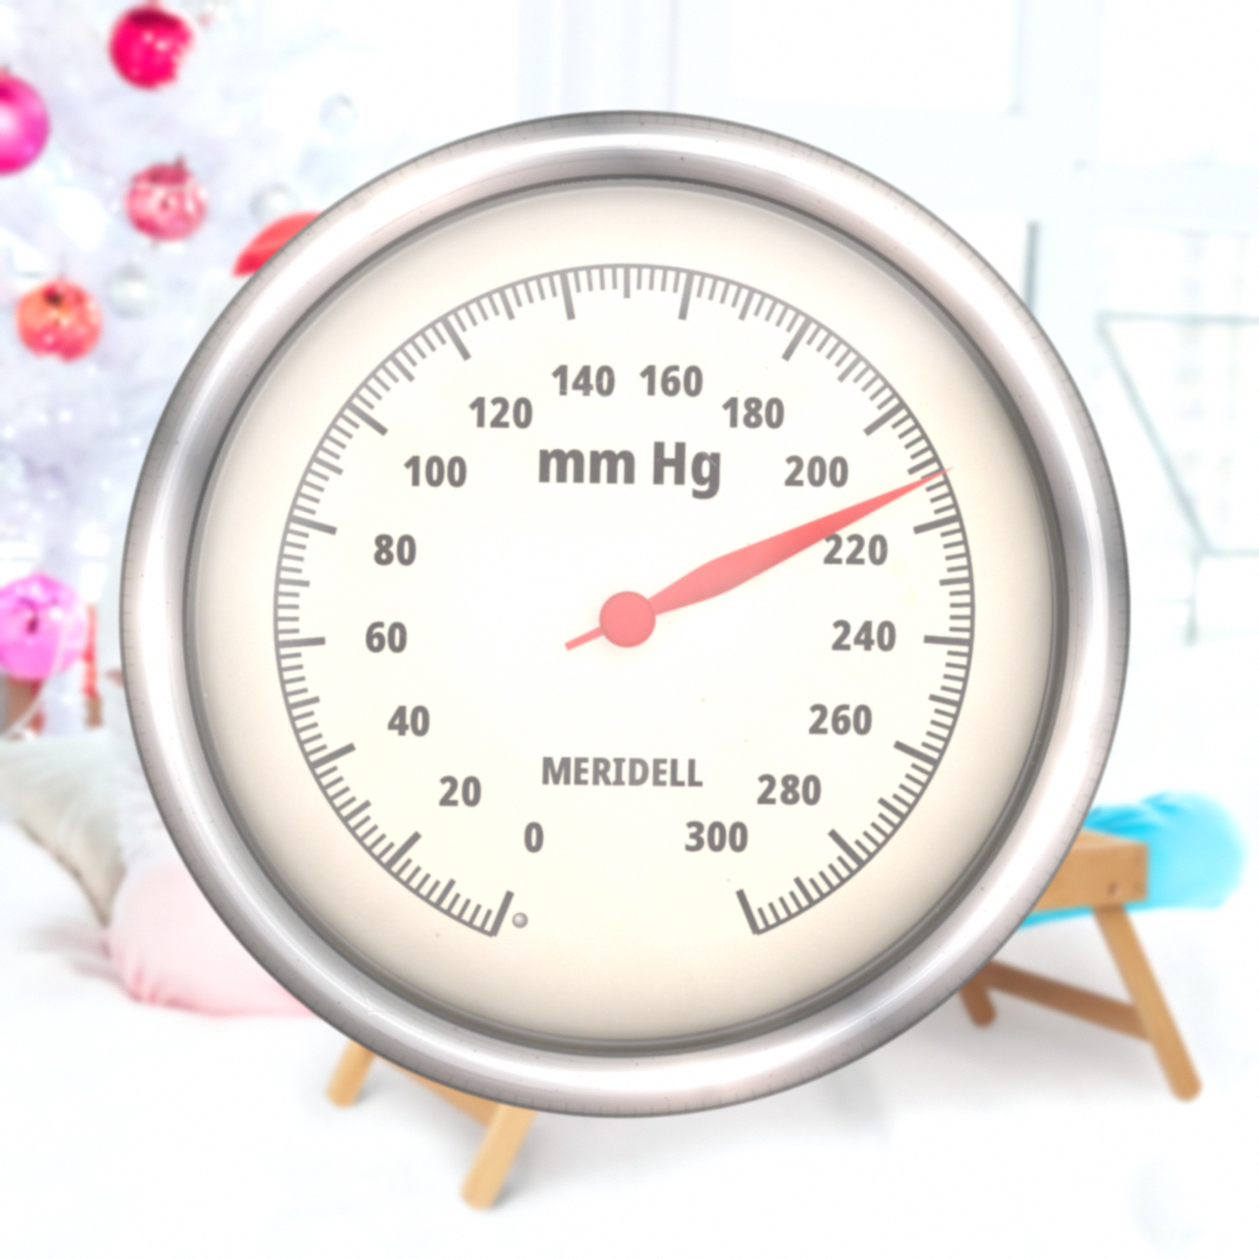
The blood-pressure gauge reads 212 mmHg
